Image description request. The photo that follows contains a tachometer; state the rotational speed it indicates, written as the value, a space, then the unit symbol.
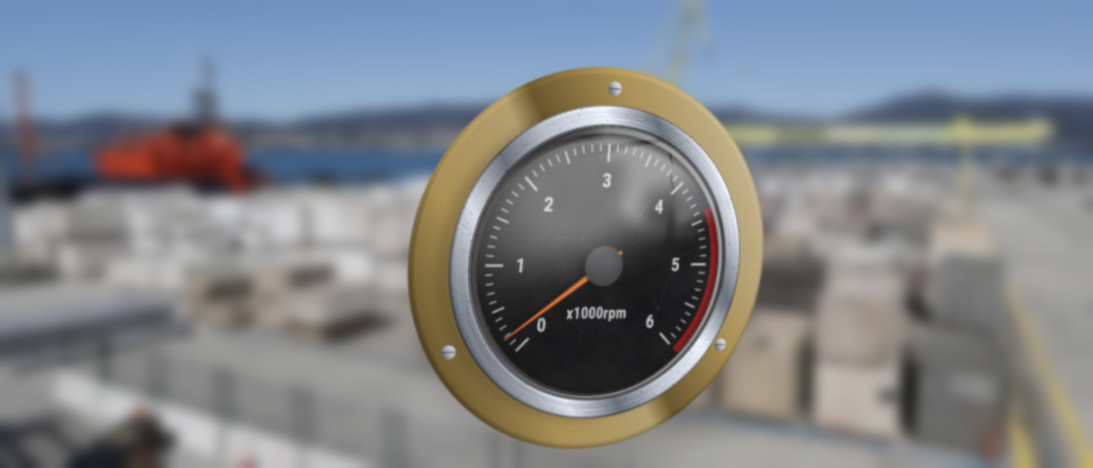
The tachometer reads 200 rpm
